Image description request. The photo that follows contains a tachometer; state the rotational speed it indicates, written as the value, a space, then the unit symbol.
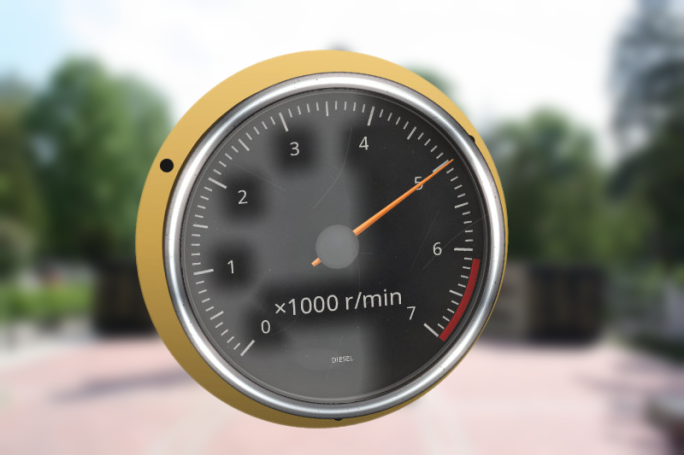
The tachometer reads 5000 rpm
